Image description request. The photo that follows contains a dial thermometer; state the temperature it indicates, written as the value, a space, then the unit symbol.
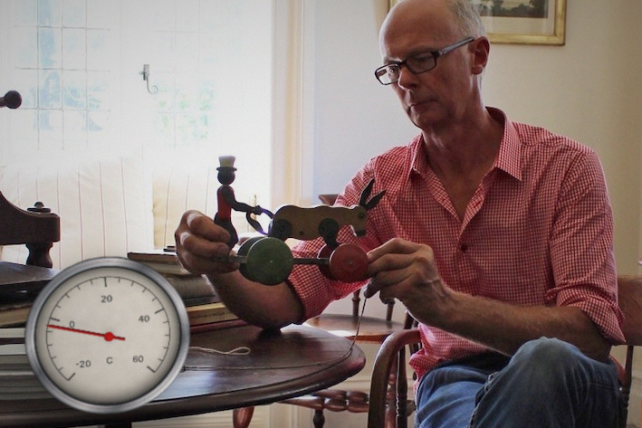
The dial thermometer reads -2 °C
